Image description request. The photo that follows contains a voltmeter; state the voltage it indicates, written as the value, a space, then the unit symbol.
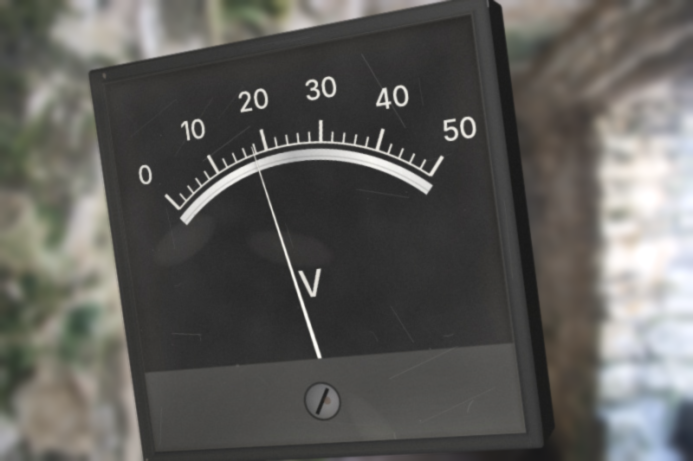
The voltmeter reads 18 V
